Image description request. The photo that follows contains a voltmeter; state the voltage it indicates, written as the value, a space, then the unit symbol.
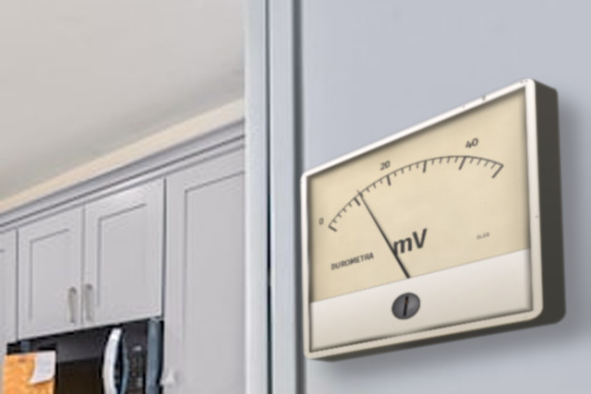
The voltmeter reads 12 mV
